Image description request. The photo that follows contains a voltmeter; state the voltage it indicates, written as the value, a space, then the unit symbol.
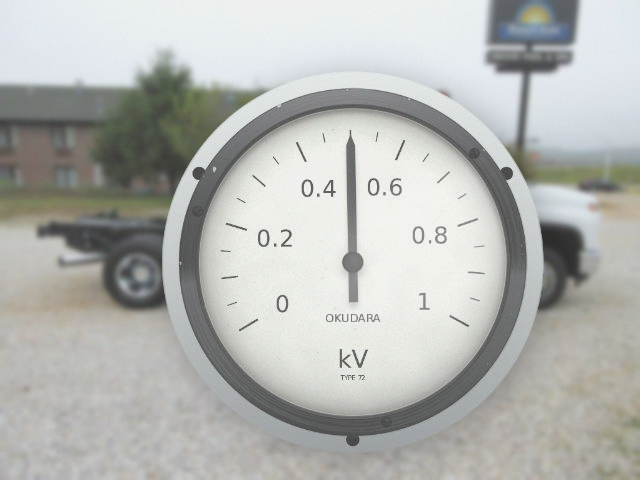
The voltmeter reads 0.5 kV
